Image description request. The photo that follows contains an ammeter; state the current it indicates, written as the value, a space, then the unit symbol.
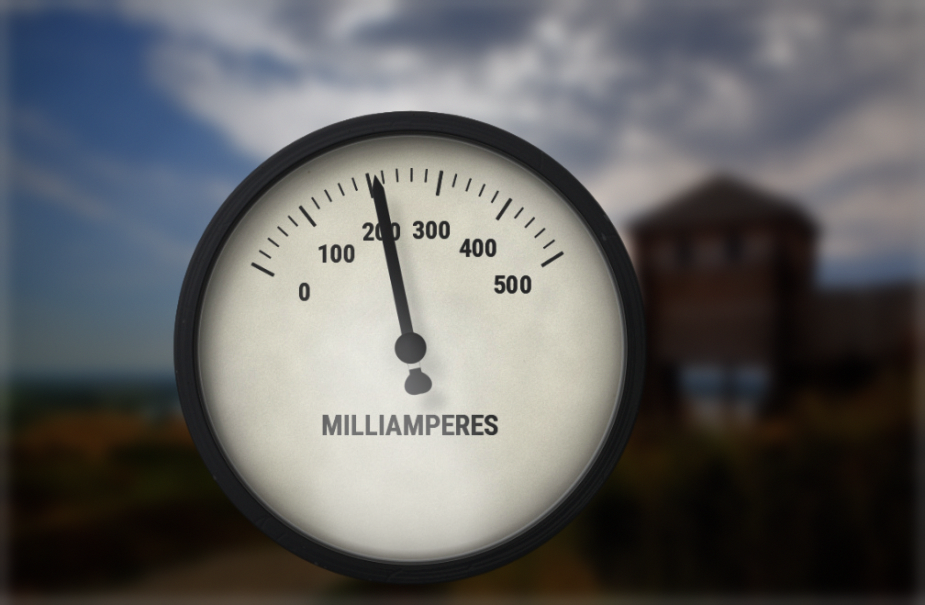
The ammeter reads 210 mA
